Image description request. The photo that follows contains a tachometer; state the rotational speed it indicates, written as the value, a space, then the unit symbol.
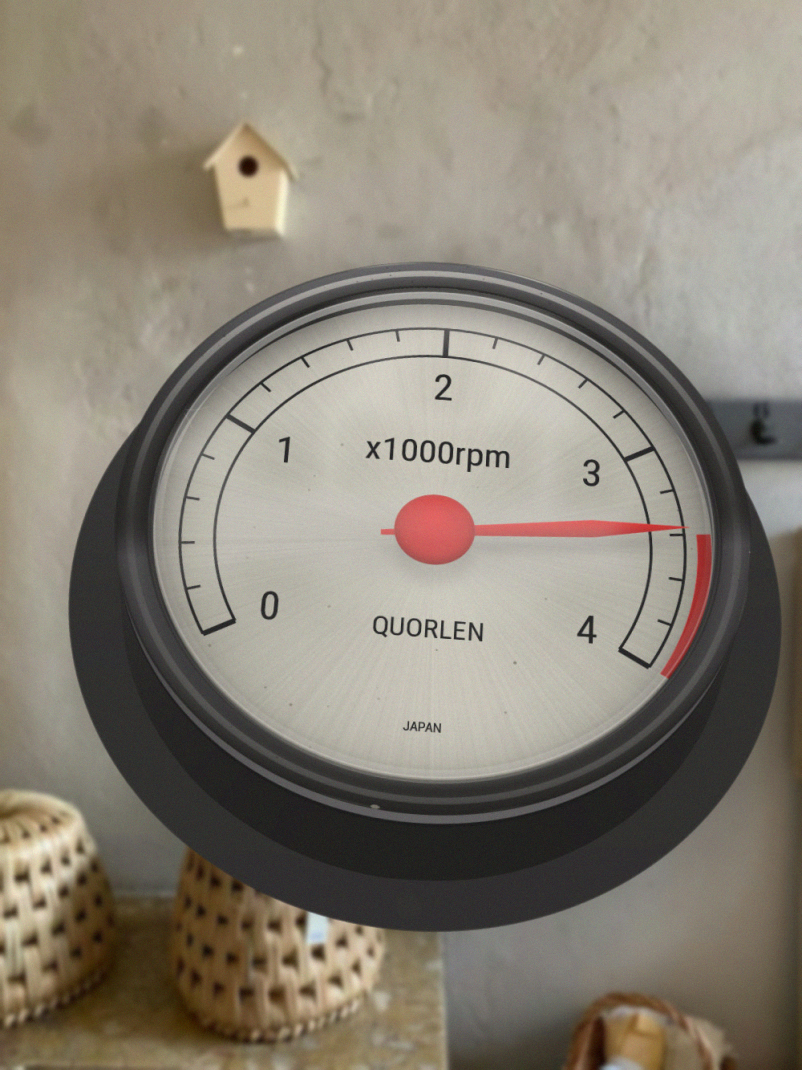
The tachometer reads 3400 rpm
